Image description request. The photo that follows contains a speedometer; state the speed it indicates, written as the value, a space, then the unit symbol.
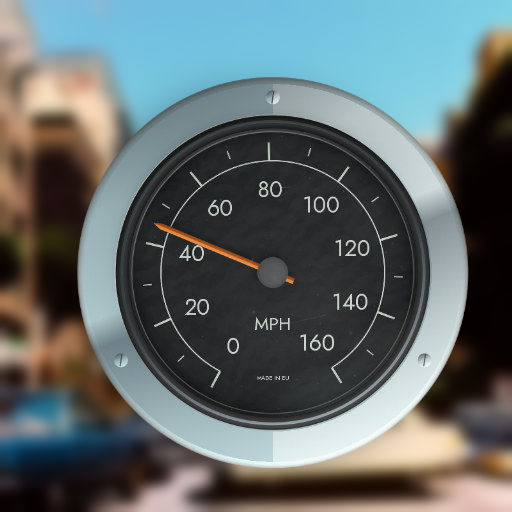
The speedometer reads 45 mph
